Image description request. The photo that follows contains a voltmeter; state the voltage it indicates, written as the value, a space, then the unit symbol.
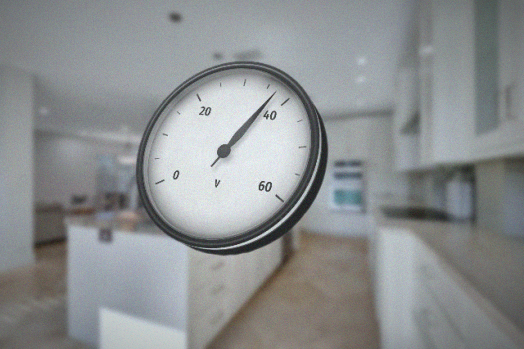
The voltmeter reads 37.5 V
